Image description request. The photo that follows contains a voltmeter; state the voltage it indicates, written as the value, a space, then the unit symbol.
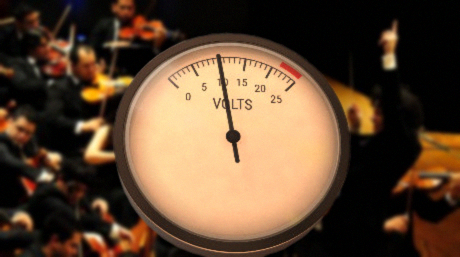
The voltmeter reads 10 V
